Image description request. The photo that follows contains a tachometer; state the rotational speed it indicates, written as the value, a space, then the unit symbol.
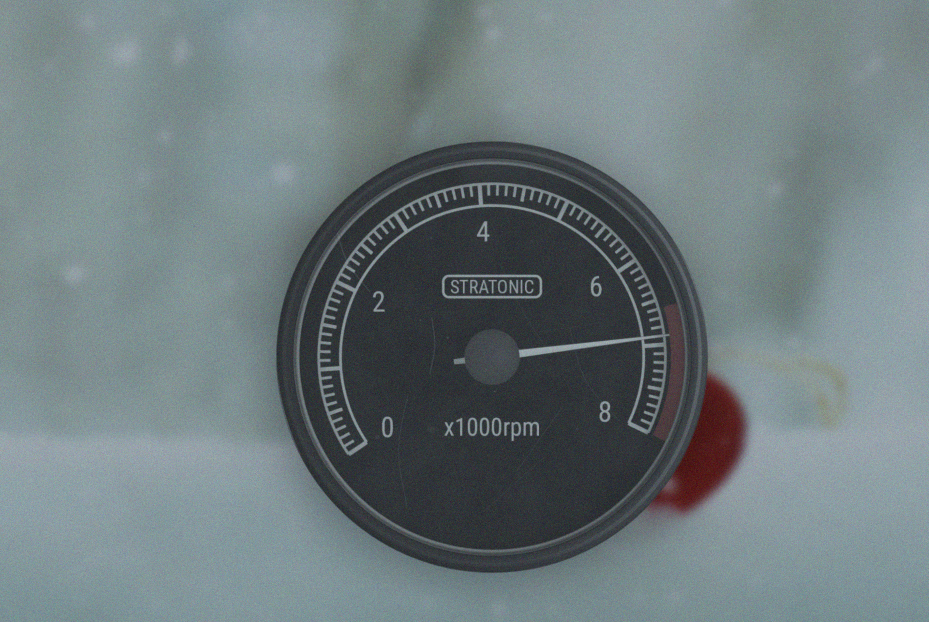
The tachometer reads 6900 rpm
